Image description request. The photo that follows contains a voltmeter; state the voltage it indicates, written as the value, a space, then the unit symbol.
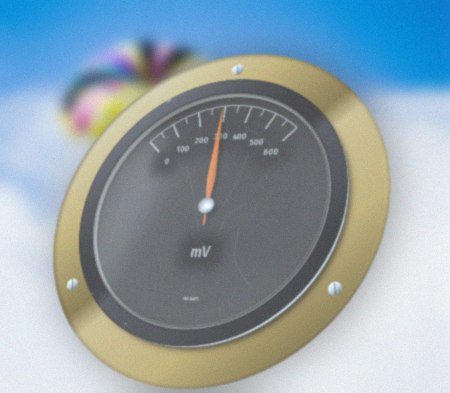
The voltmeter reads 300 mV
